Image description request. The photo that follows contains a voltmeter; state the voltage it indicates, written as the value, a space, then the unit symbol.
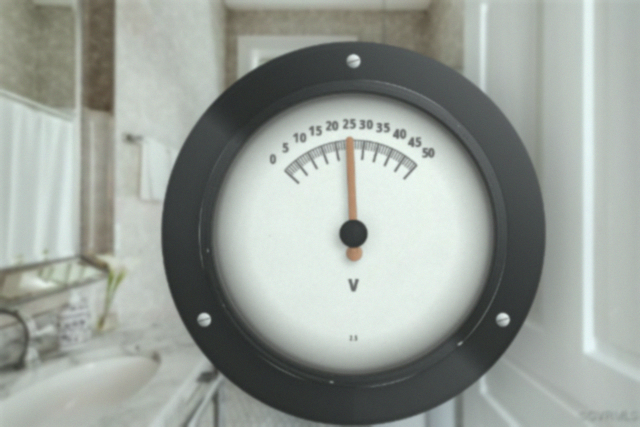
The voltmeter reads 25 V
